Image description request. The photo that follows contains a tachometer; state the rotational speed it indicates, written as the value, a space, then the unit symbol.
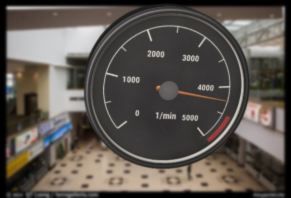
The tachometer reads 4250 rpm
